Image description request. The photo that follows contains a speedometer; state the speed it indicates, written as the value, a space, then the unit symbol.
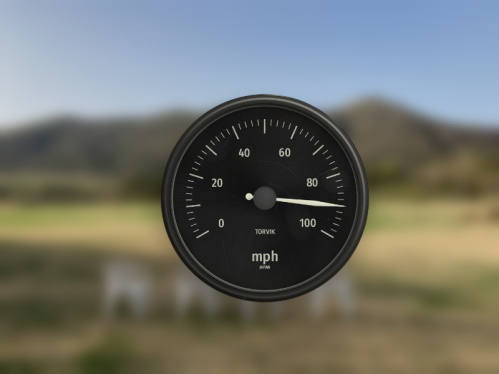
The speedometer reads 90 mph
